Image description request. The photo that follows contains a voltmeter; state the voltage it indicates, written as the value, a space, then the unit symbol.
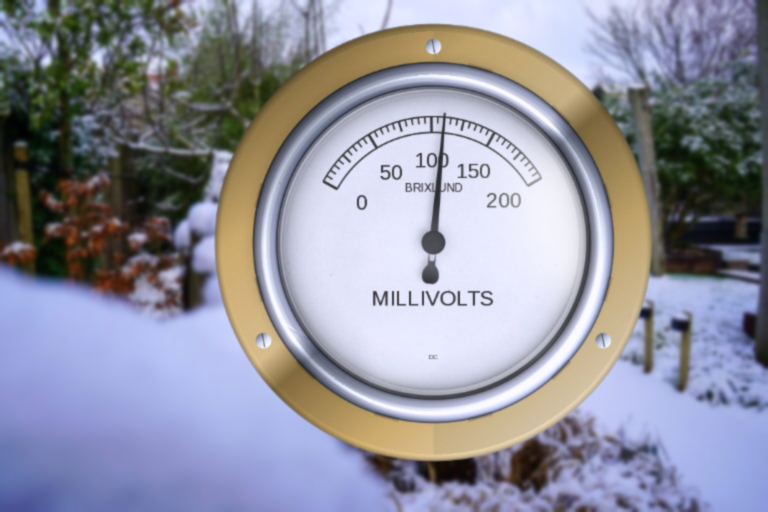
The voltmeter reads 110 mV
